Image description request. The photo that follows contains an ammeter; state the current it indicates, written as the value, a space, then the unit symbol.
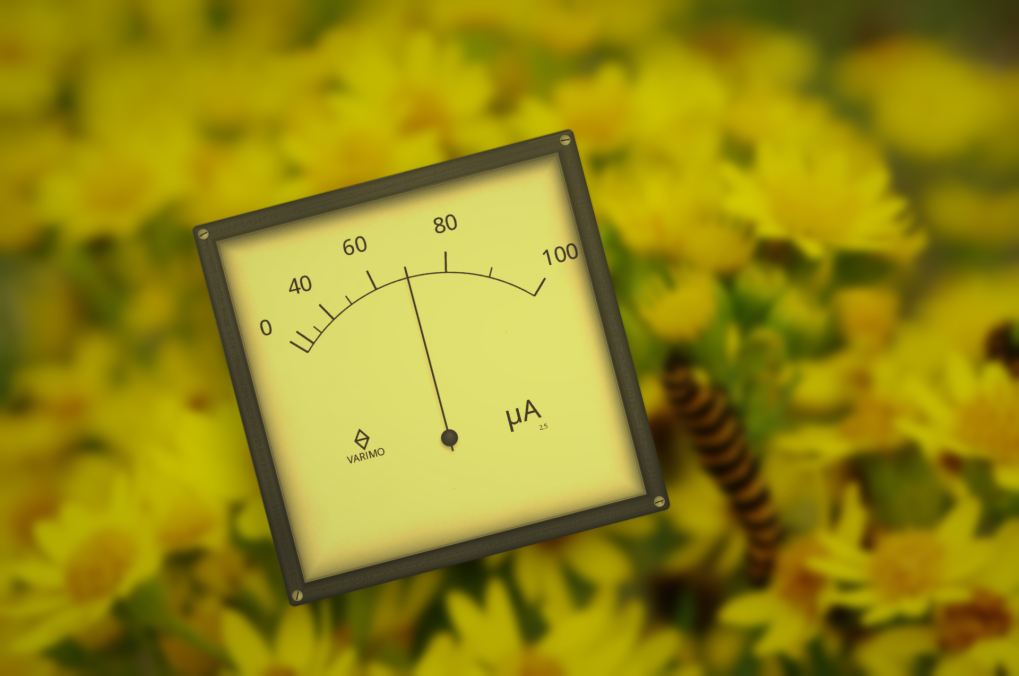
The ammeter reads 70 µA
